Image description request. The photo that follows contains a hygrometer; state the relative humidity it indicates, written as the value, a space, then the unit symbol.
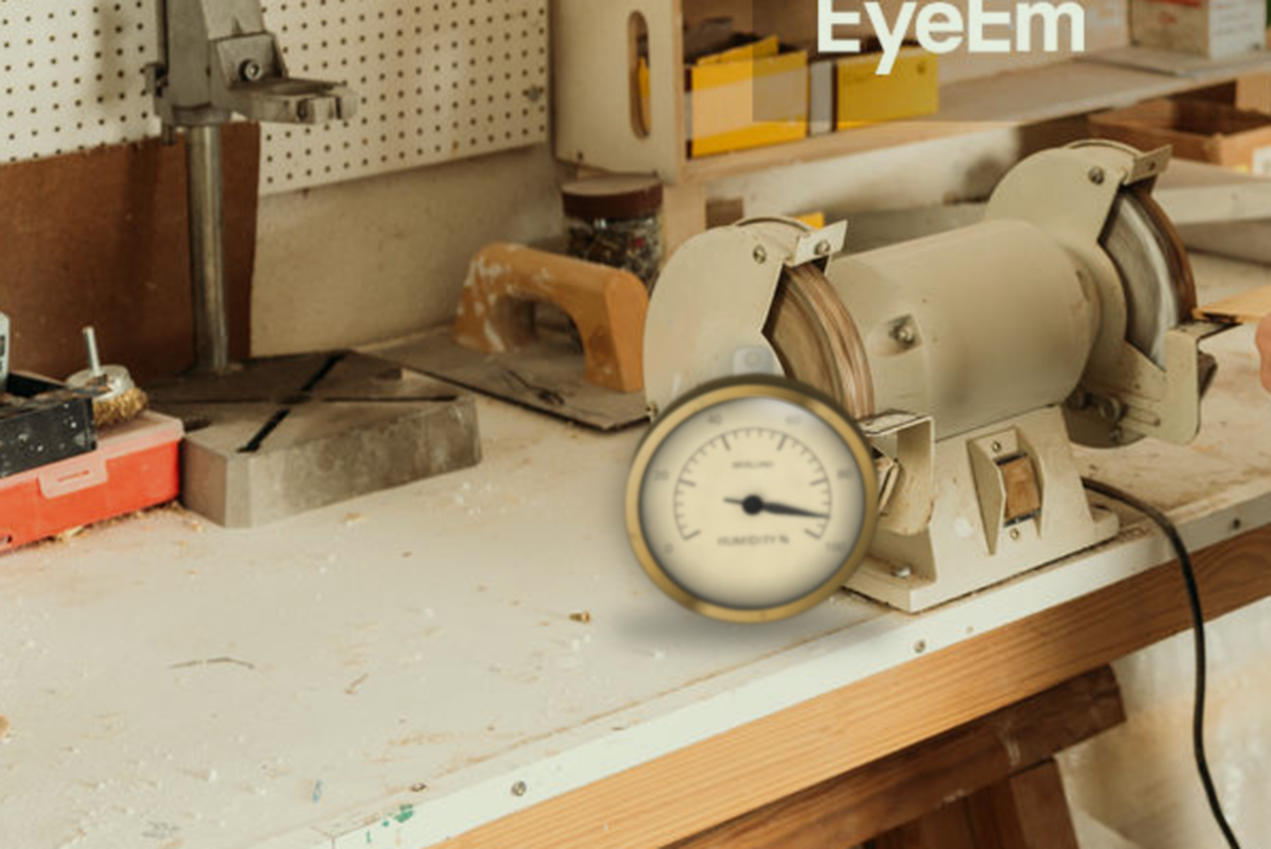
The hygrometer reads 92 %
